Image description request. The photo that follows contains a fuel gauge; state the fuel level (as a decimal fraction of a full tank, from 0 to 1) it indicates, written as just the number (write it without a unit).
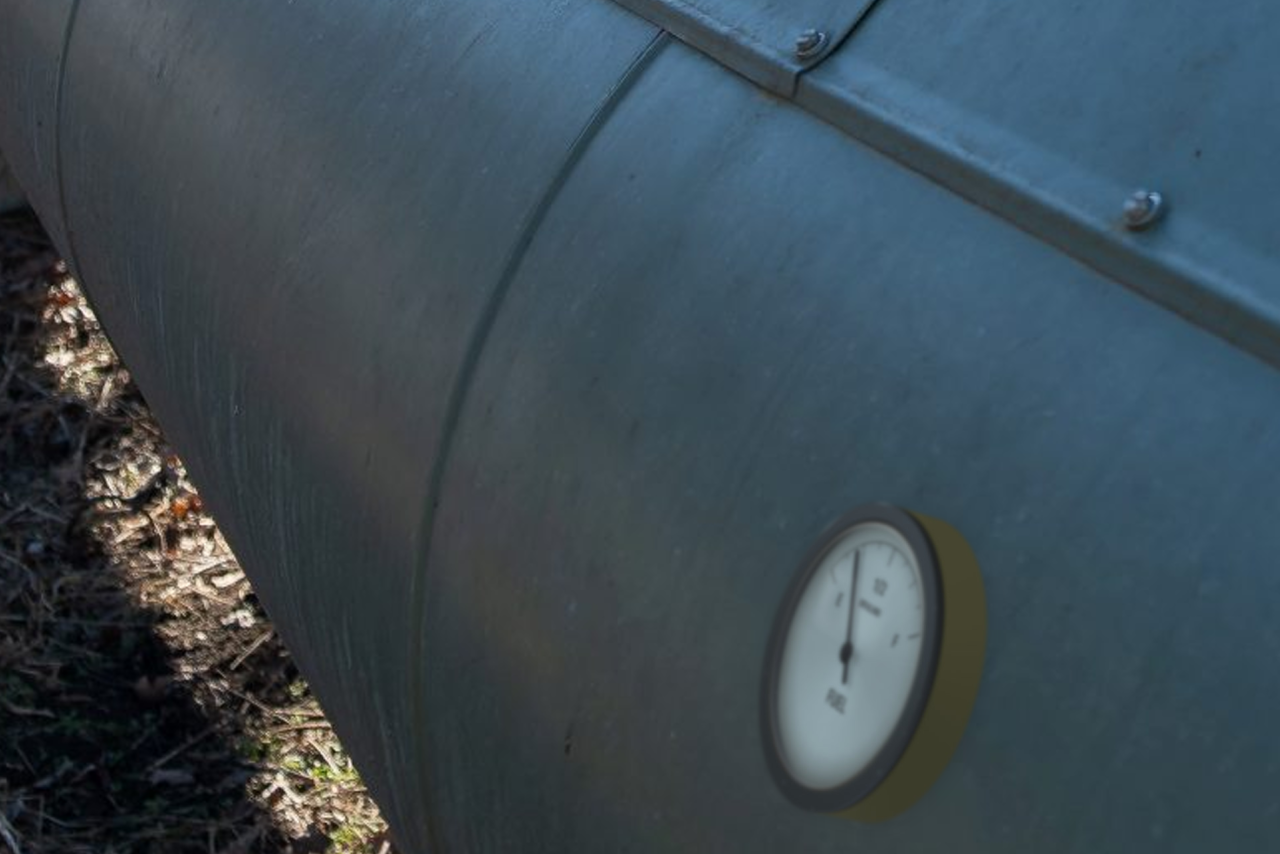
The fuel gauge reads 0.25
